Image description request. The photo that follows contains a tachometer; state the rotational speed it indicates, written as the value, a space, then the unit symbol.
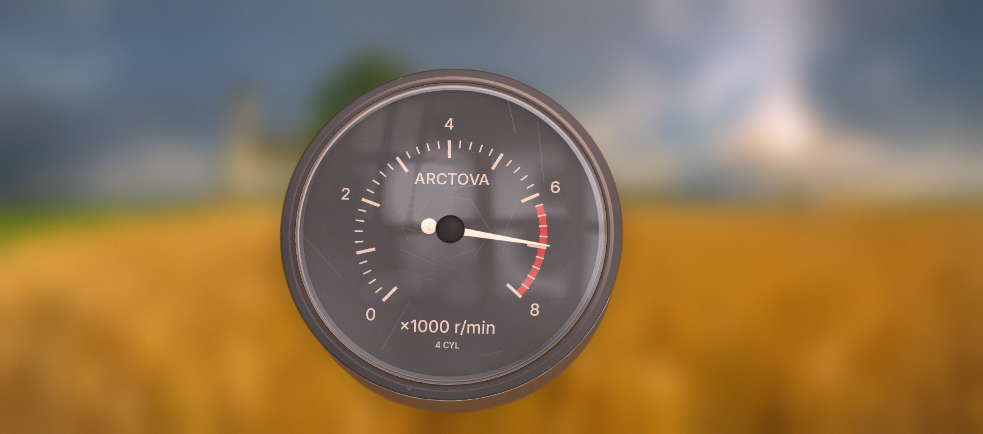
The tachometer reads 7000 rpm
